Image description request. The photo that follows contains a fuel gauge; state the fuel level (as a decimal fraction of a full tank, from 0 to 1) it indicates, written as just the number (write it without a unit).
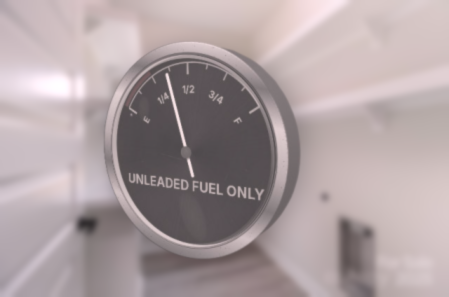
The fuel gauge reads 0.375
